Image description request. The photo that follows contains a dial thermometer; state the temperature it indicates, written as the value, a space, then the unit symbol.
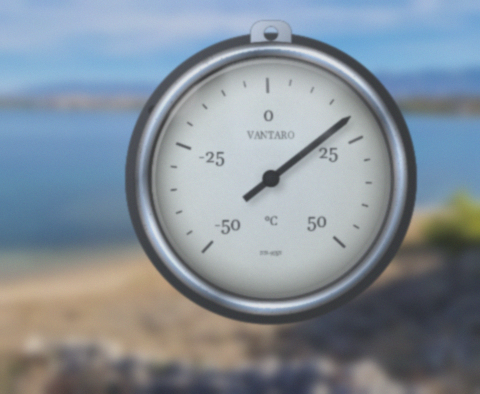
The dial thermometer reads 20 °C
